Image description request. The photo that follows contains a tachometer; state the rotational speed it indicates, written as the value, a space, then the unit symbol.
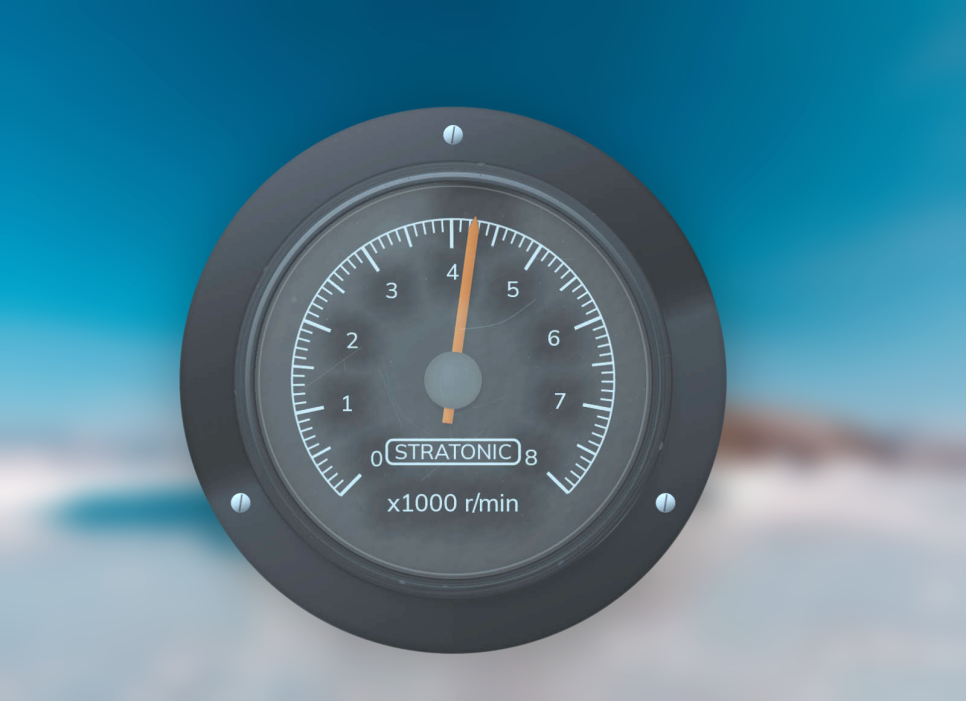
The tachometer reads 4250 rpm
